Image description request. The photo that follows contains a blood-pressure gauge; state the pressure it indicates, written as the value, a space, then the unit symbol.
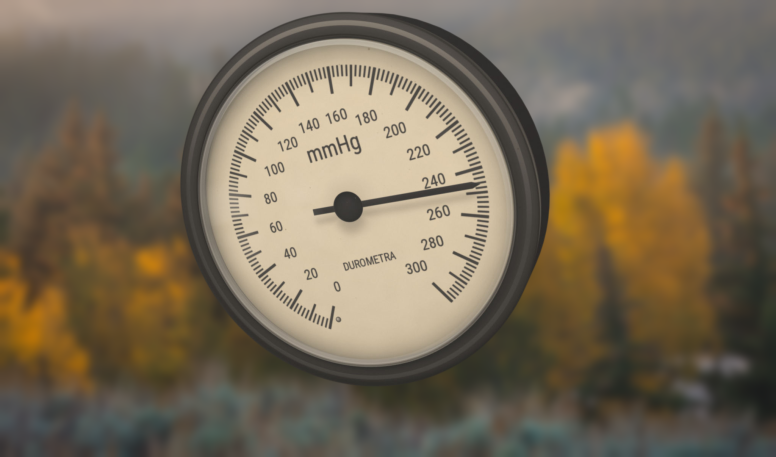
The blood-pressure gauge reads 246 mmHg
